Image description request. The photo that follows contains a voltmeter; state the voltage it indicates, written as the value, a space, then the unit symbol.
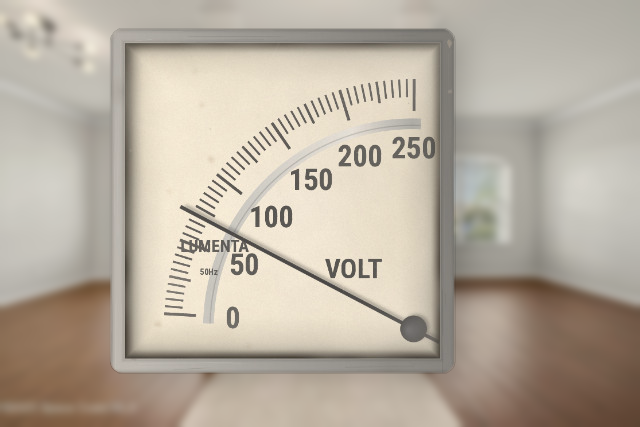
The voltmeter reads 70 V
